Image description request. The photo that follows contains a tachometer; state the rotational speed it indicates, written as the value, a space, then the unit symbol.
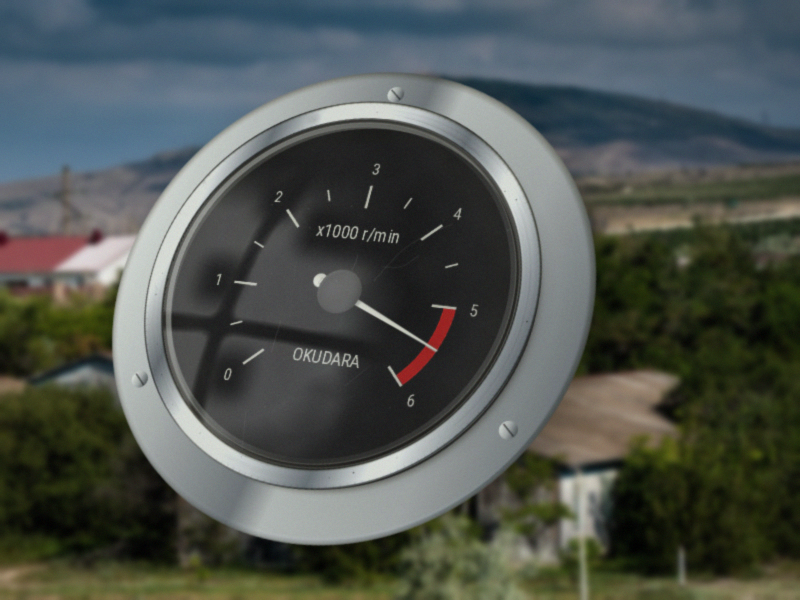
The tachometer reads 5500 rpm
